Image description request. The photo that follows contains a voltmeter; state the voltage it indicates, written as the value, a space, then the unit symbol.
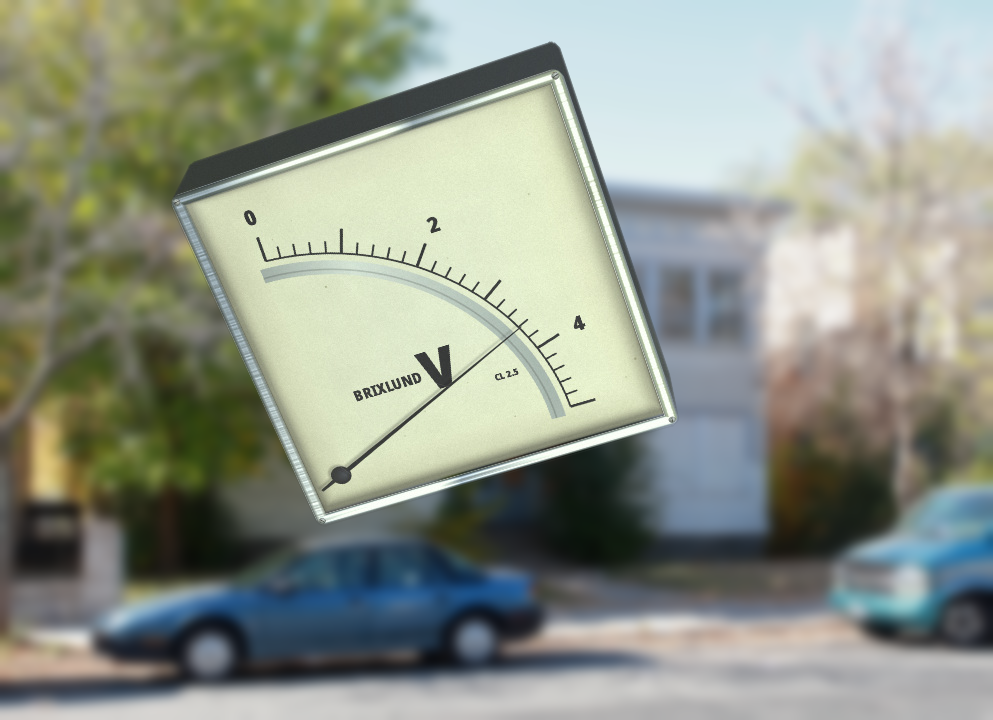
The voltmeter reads 3.6 V
